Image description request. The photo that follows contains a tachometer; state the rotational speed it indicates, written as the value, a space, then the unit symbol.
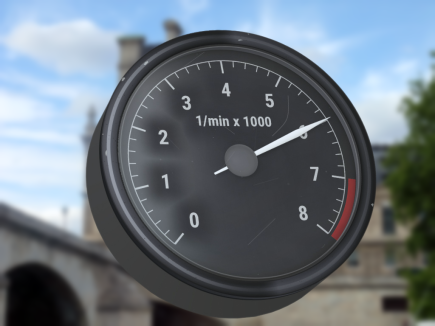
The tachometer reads 6000 rpm
